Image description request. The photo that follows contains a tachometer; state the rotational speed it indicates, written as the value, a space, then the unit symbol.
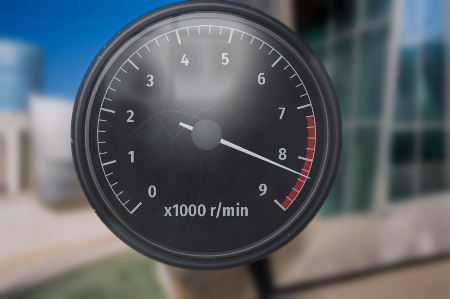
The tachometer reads 8300 rpm
